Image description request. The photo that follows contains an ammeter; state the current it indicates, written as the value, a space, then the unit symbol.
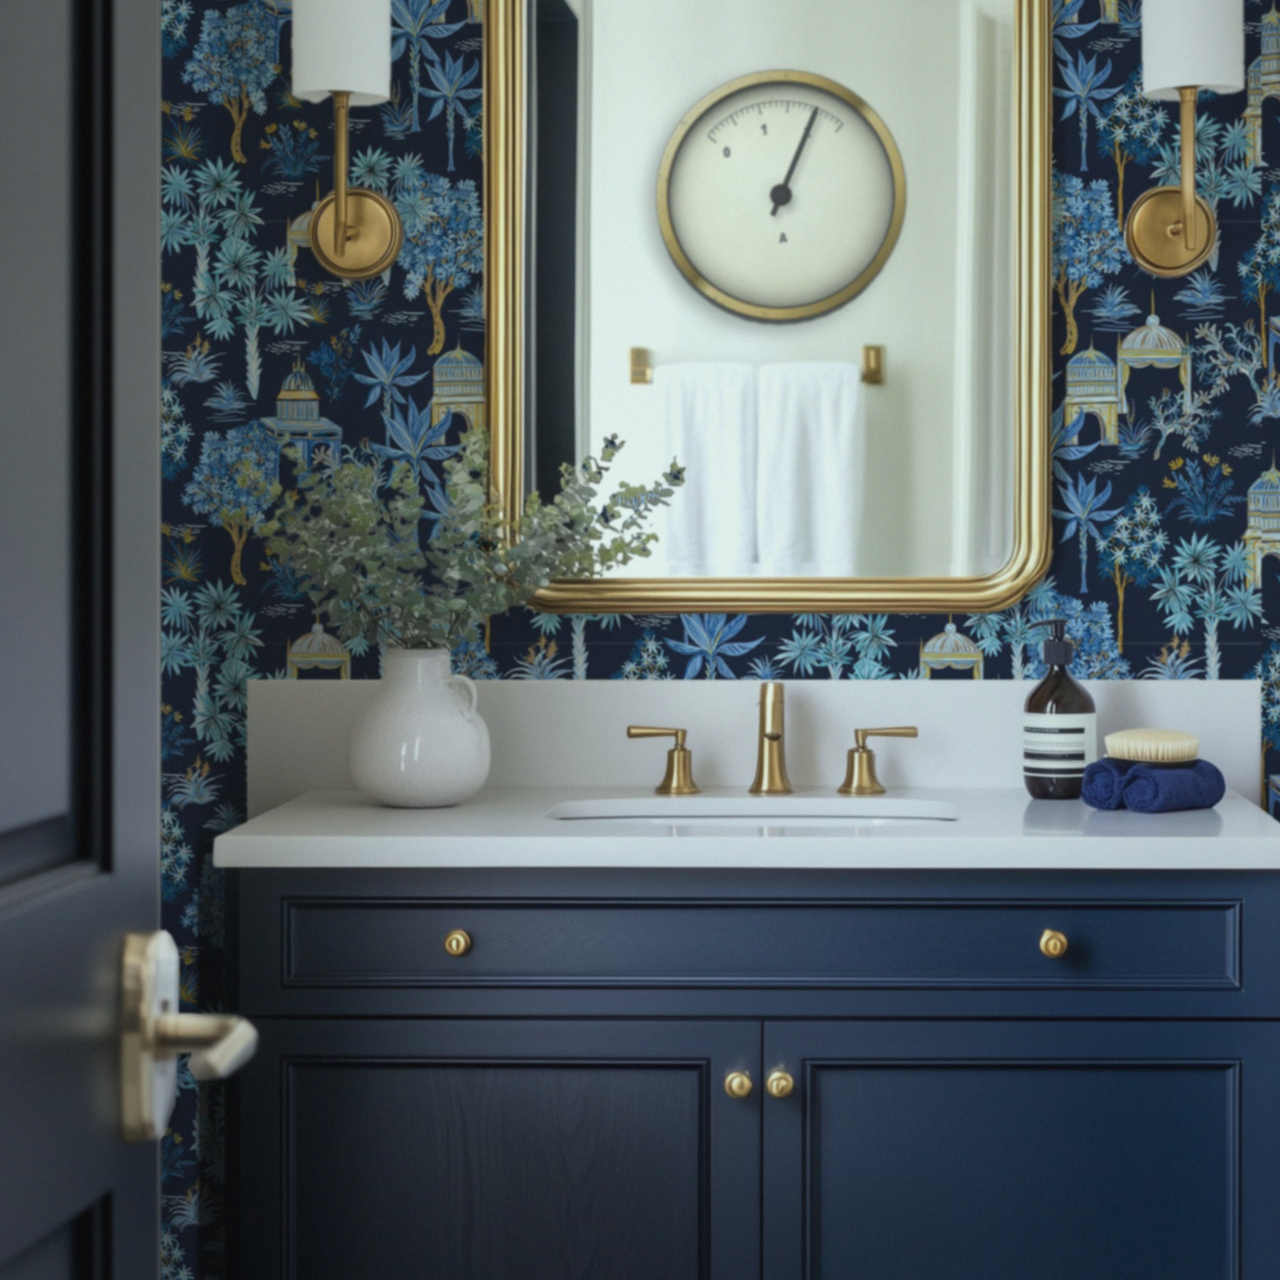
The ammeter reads 2 A
